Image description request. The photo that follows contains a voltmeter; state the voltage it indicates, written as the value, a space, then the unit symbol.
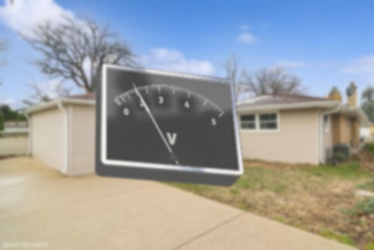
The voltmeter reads 2 V
